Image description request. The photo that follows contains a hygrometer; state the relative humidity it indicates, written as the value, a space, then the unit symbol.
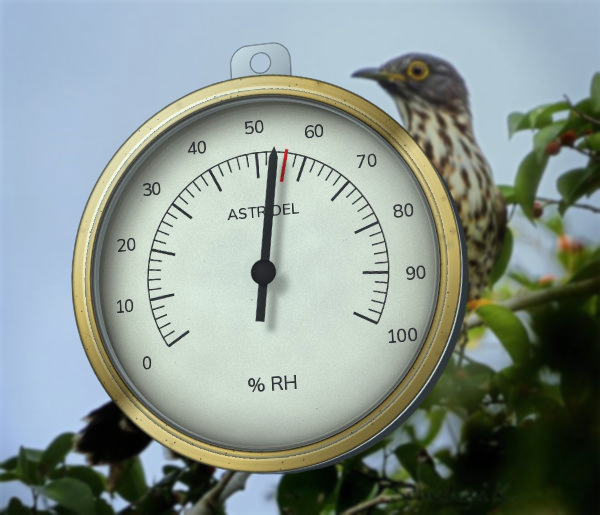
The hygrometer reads 54 %
